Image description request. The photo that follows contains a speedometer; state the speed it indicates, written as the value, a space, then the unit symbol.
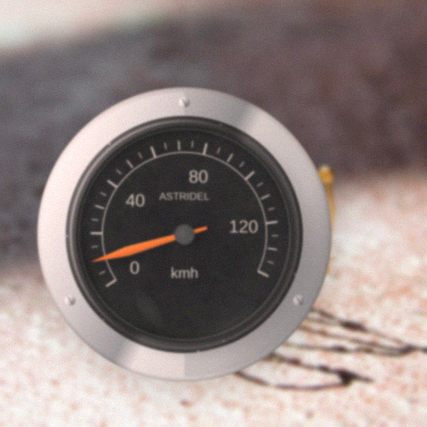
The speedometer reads 10 km/h
